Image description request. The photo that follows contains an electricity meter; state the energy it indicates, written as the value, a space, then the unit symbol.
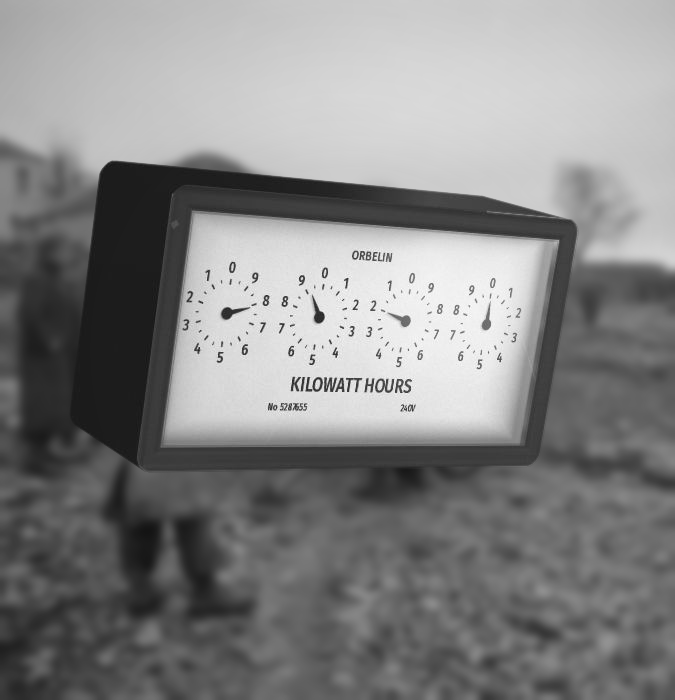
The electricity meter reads 7920 kWh
